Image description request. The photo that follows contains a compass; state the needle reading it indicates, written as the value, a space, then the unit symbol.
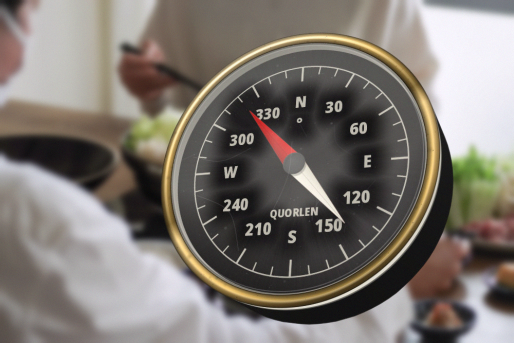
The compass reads 320 °
